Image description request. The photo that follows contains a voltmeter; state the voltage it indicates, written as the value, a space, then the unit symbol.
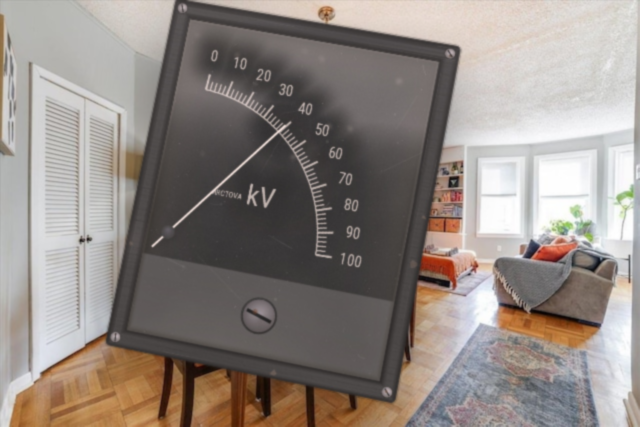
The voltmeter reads 40 kV
